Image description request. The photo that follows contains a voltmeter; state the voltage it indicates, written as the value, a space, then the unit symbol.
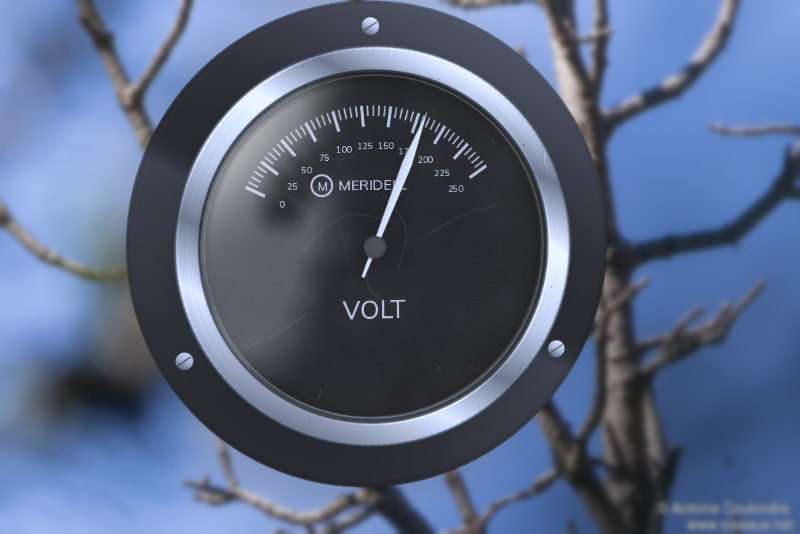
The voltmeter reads 180 V
